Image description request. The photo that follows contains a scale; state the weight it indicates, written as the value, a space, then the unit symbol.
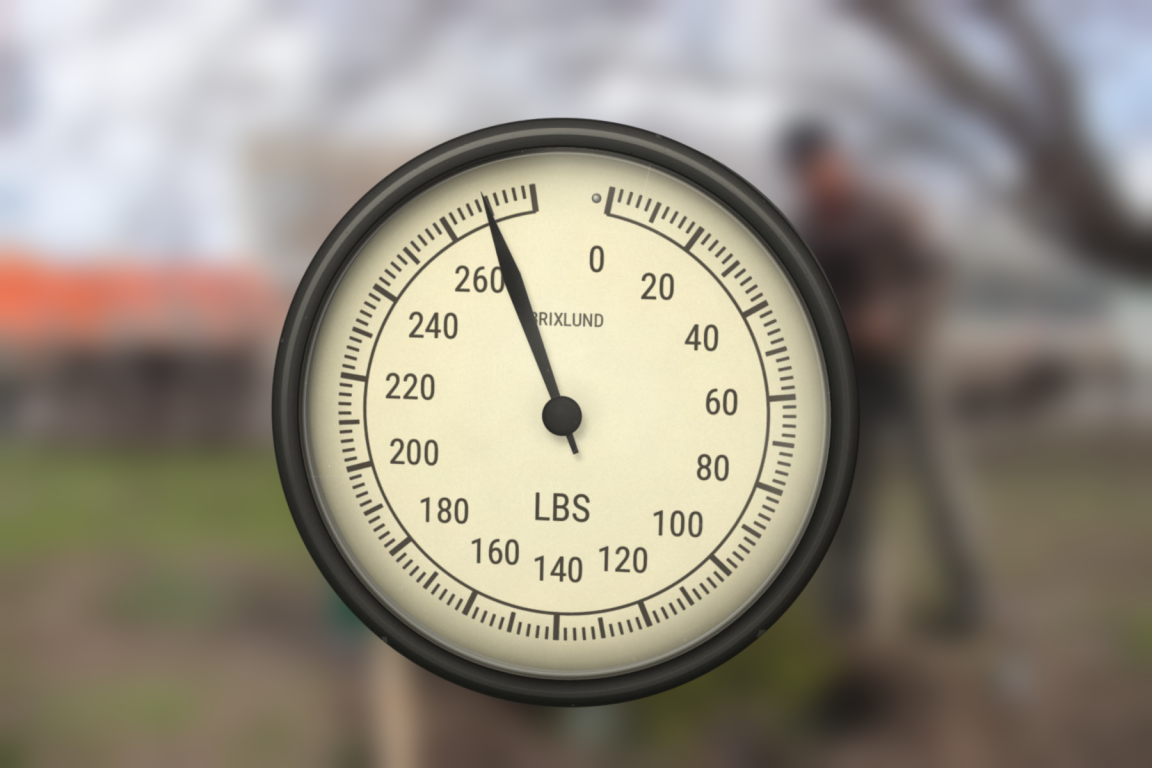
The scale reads 270 lb
